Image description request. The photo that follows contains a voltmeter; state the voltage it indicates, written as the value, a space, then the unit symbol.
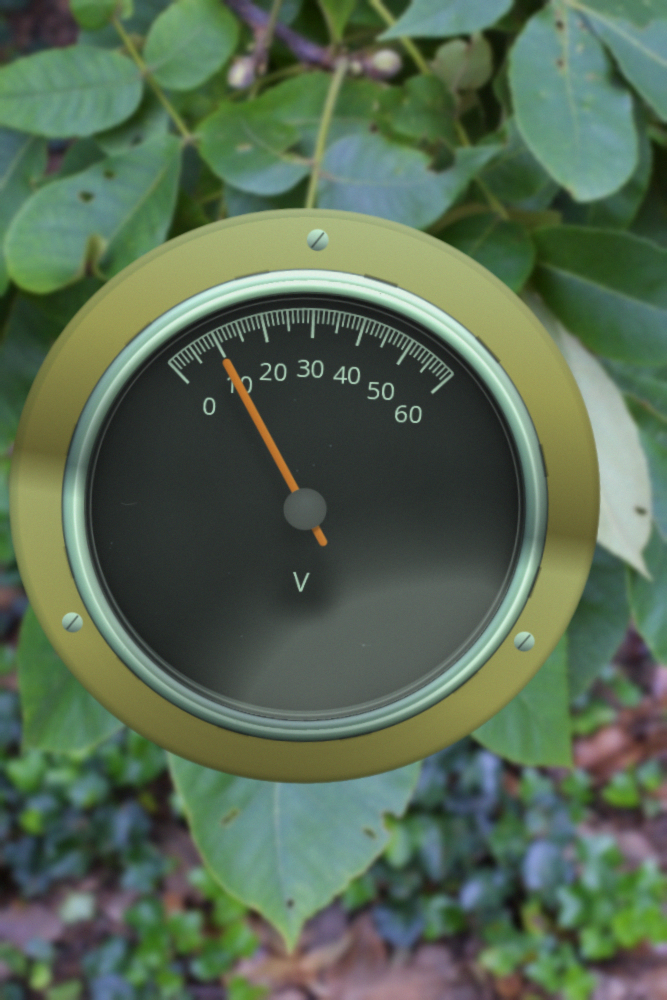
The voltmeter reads 10 V
